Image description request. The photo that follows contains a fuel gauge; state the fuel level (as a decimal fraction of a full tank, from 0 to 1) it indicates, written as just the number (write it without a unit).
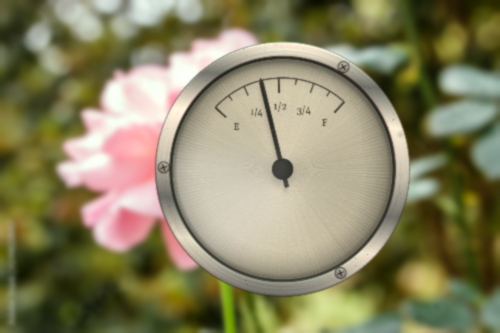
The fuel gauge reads 0.375
